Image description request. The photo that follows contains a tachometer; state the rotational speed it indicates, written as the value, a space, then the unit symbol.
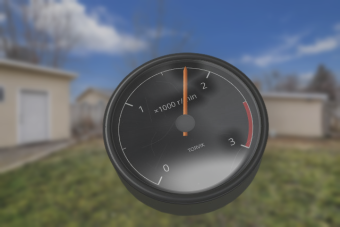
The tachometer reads 1750 rpm
